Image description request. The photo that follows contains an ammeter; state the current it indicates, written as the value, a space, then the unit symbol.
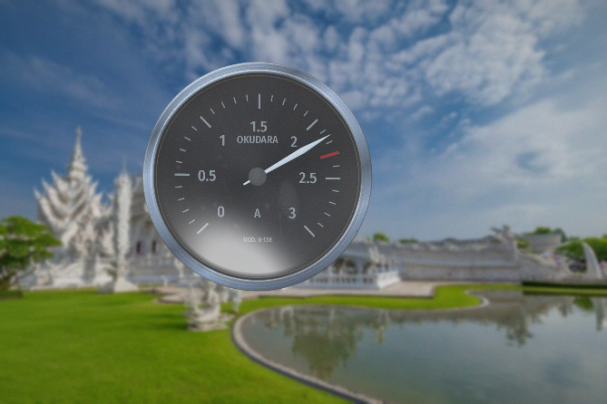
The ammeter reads 2.15 A
